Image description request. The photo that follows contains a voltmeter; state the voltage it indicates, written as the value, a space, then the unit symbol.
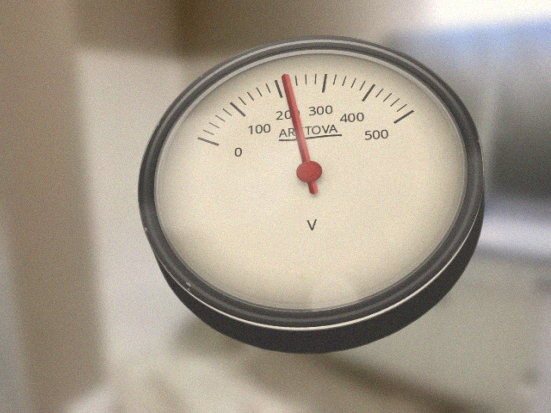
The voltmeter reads 220 V
